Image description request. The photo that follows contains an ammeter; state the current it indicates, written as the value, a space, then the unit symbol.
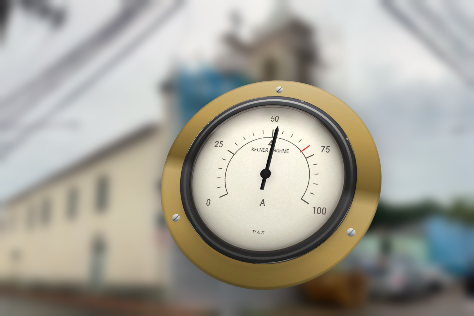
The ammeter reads 52.5 A
